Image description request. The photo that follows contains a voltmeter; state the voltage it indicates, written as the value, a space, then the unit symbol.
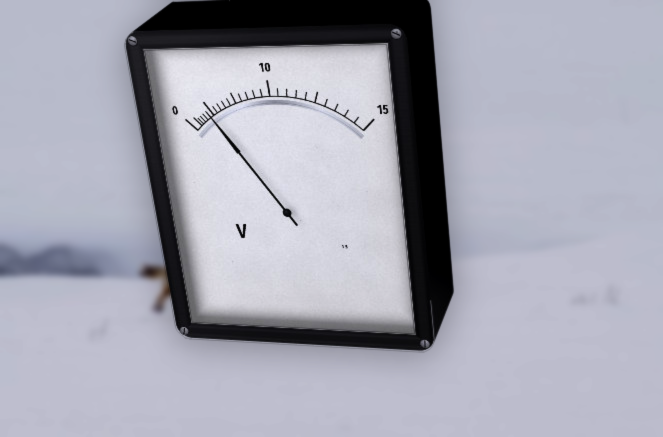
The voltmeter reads 5 V
